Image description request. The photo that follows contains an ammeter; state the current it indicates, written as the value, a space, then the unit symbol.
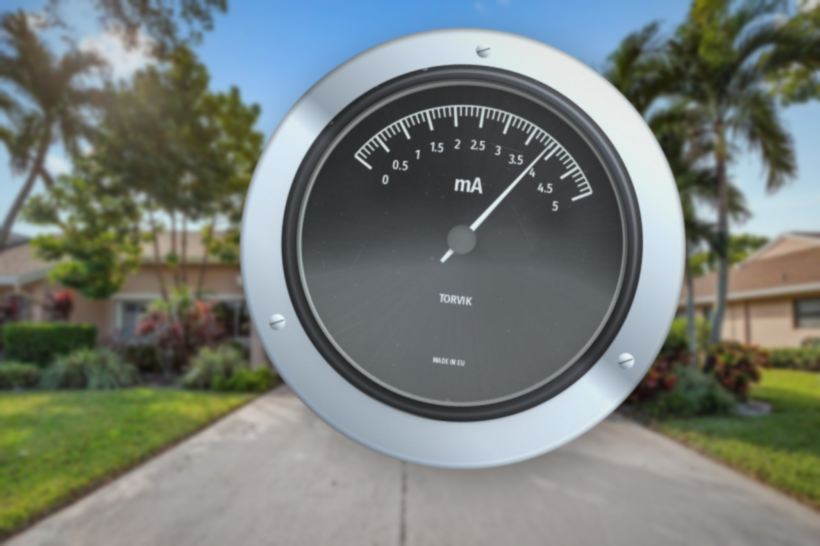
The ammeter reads 3.9 mA
